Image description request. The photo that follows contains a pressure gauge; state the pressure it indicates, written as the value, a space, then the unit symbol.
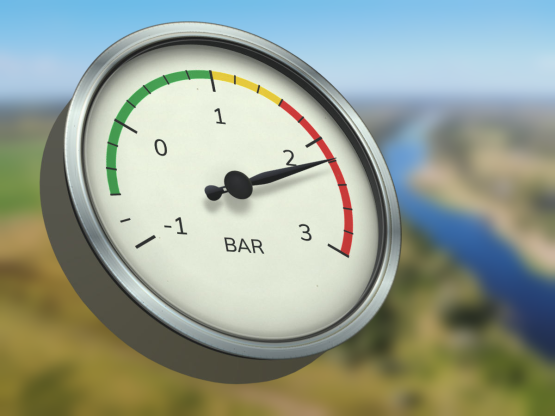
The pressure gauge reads 2.2 bar
